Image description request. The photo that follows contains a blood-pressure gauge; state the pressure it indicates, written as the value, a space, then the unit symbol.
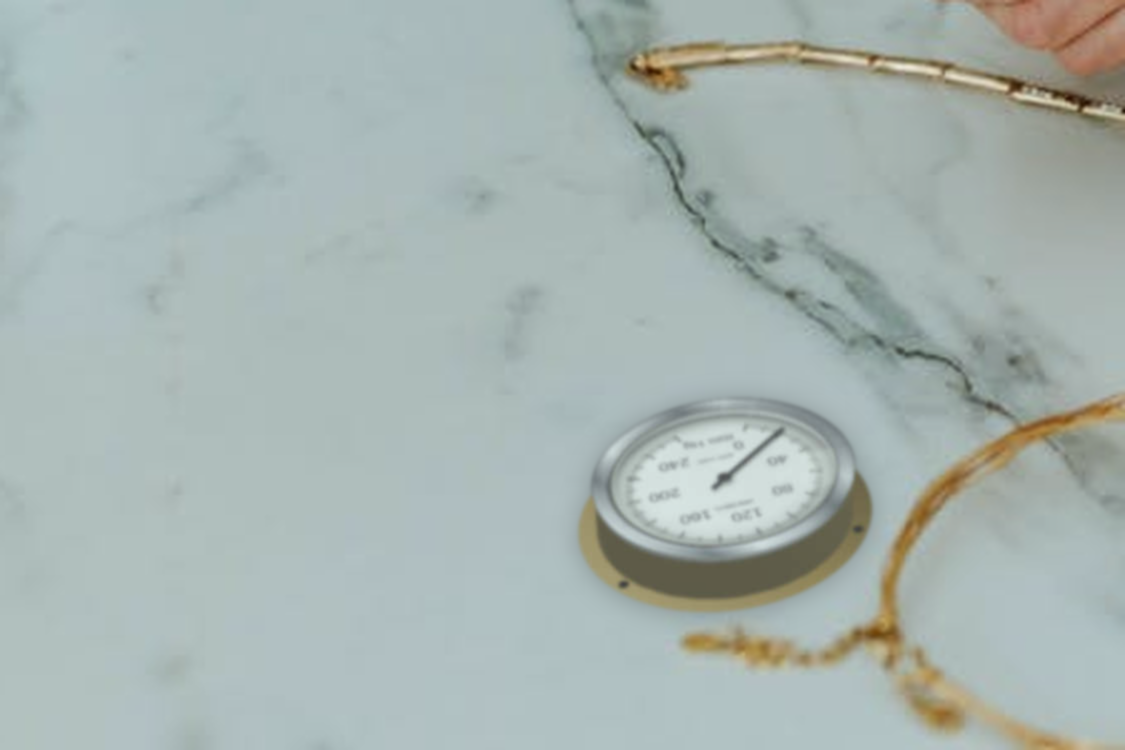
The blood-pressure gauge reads 20 mmHg
